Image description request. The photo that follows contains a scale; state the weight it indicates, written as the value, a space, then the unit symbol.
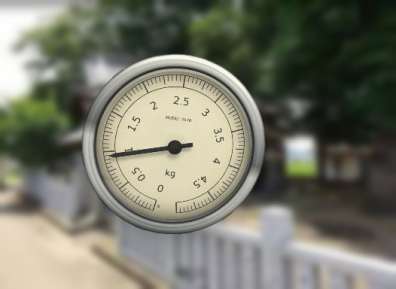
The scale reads 0.95 kg
